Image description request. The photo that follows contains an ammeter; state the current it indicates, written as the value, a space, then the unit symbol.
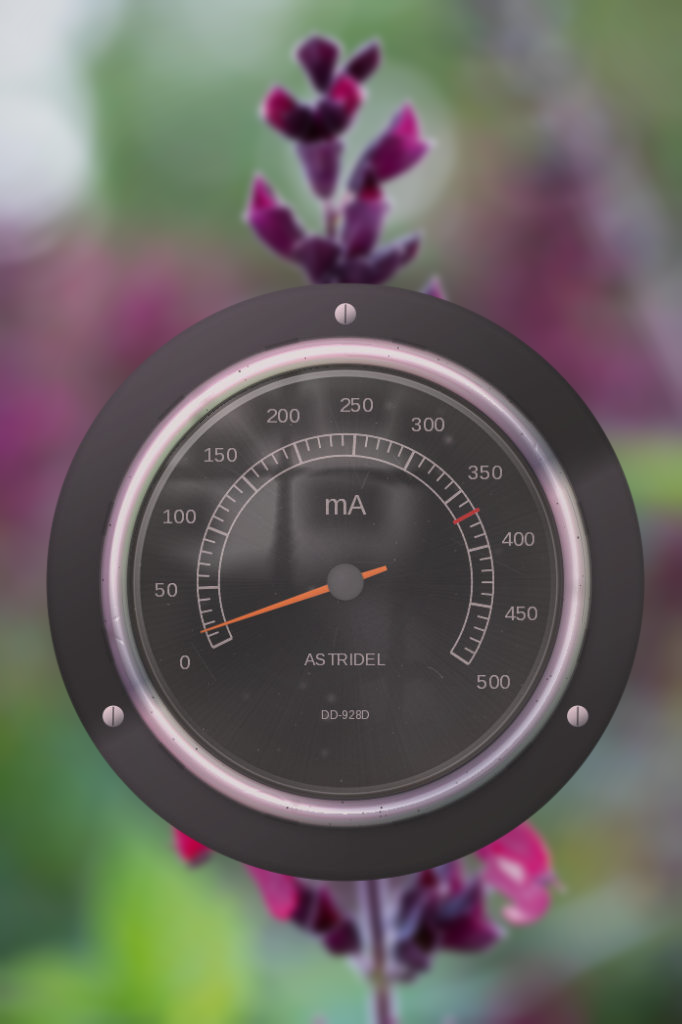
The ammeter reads 15 mA
